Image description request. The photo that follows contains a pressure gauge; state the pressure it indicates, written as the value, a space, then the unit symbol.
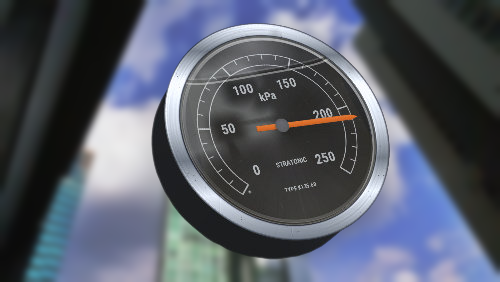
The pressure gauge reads 210 kPa
